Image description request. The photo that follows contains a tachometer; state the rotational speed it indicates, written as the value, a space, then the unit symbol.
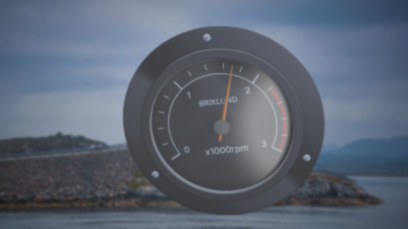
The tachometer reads 1700 rpm
